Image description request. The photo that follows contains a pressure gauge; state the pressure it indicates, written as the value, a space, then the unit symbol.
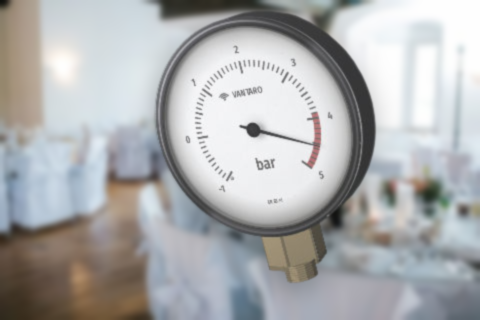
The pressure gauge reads 4.5 bar
